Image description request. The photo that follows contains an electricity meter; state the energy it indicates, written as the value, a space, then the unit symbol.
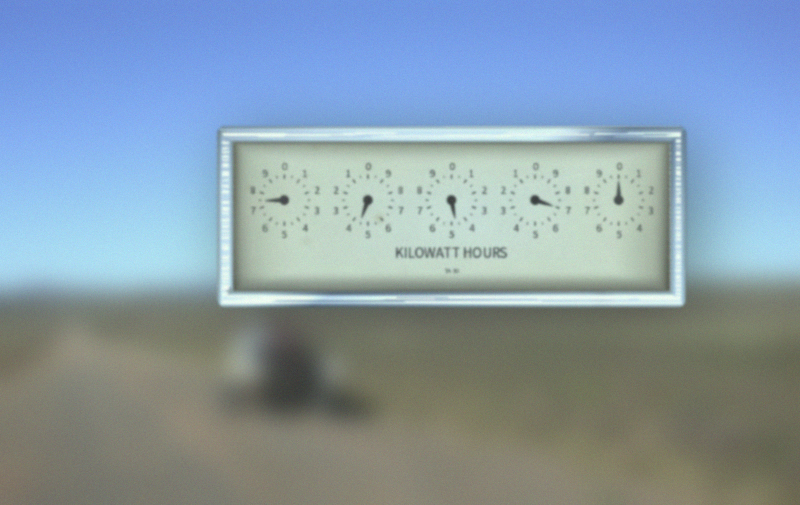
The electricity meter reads 74470 kWh
